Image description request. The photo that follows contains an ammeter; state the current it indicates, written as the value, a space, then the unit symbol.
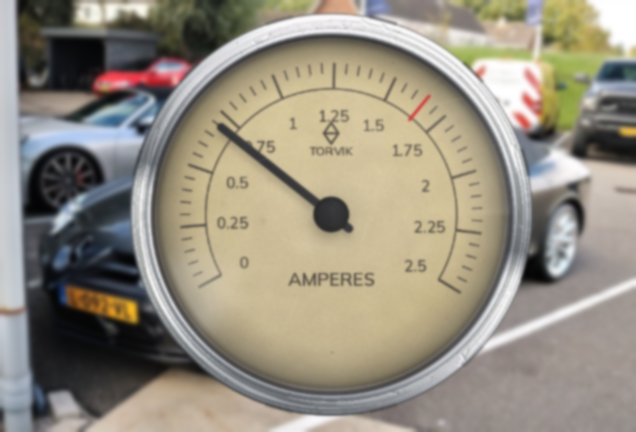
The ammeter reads 0.7 A
